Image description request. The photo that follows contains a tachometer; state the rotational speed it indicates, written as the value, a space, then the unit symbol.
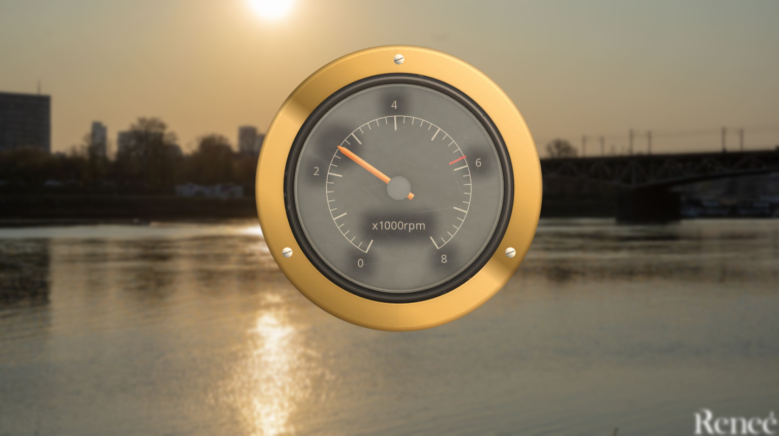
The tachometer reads 2600 rpm
